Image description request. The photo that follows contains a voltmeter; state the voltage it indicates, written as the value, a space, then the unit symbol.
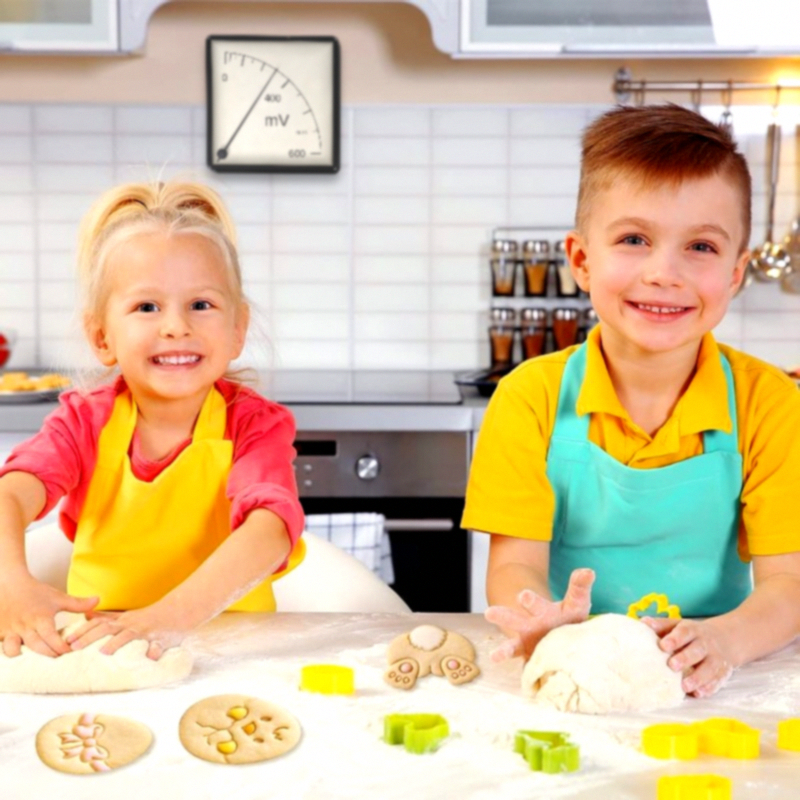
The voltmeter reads 350 mV
